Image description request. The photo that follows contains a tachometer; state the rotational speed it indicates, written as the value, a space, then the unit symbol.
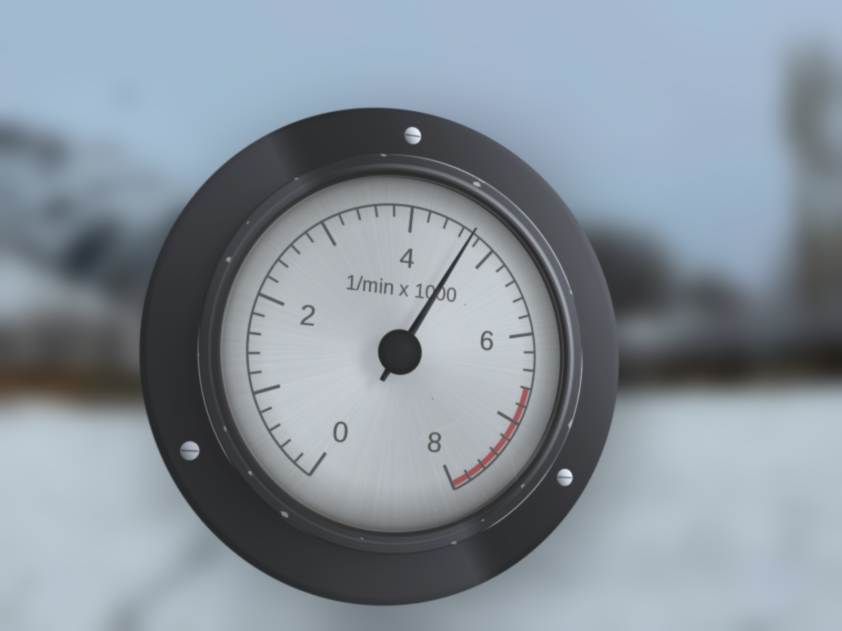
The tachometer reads 4700 rpm
